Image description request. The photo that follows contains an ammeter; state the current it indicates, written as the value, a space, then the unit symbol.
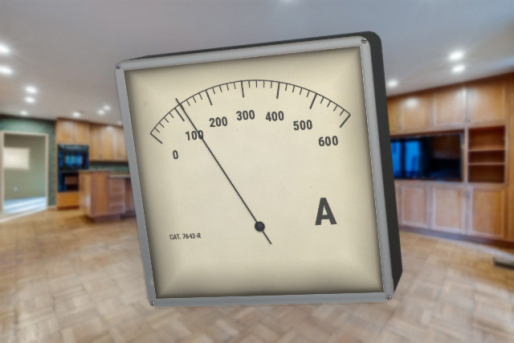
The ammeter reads 120 A
